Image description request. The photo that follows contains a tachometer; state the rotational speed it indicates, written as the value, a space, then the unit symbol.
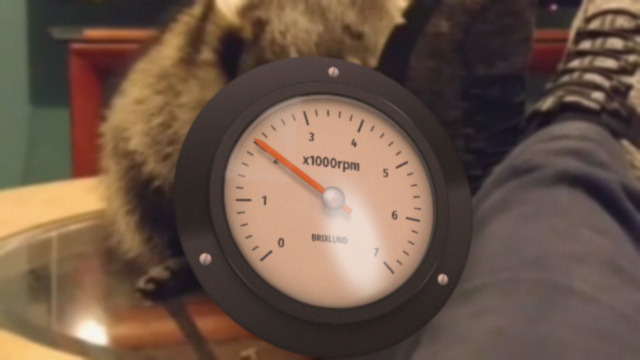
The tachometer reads 2000 rpm
